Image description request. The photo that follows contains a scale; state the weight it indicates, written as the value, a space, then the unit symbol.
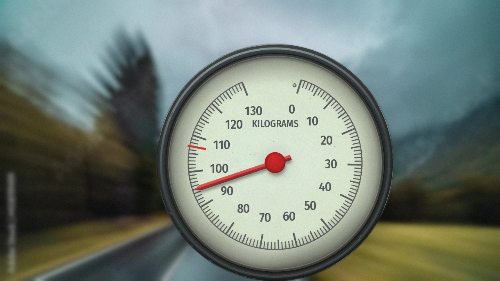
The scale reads 95 kg
